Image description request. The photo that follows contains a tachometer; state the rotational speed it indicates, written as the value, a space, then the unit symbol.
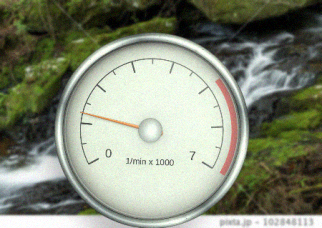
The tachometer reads 1250 rpm
